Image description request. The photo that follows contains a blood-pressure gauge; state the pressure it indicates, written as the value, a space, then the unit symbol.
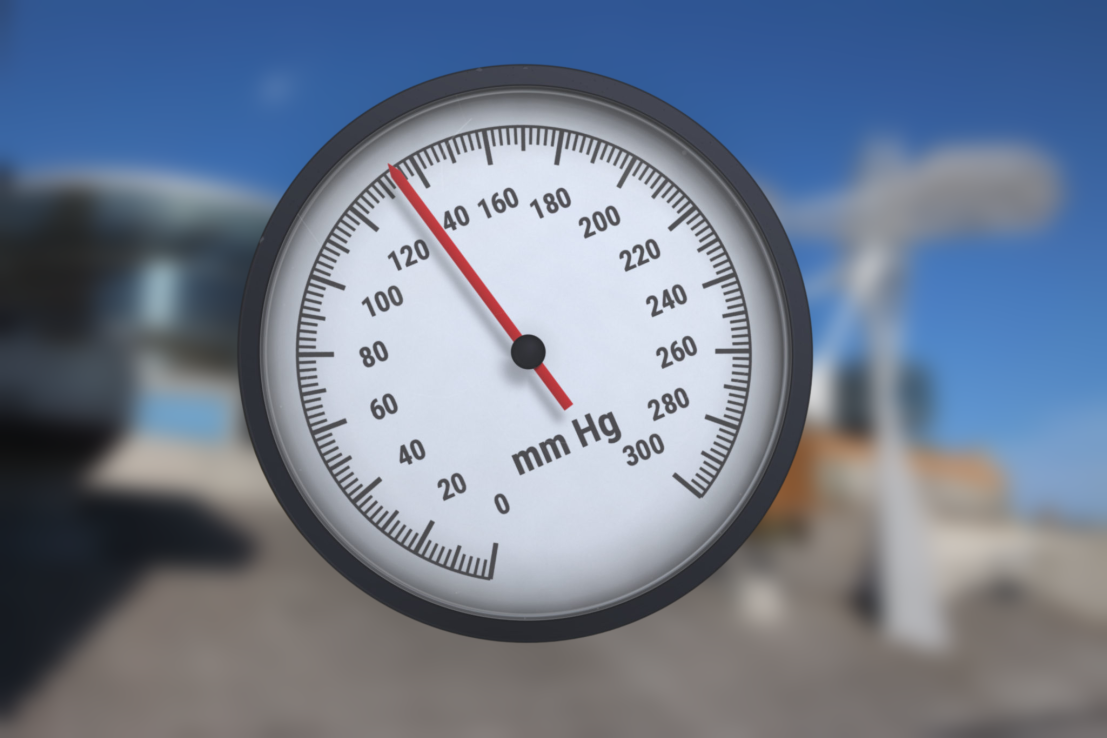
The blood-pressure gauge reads 134 mmHg
